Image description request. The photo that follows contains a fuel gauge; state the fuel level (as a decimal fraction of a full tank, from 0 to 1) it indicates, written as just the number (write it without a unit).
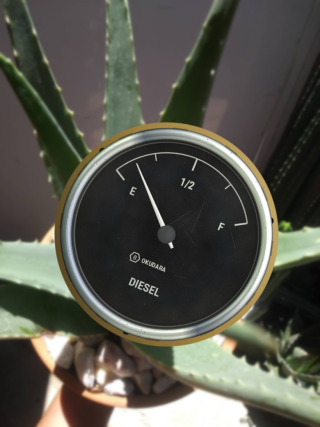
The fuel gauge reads 0.125
